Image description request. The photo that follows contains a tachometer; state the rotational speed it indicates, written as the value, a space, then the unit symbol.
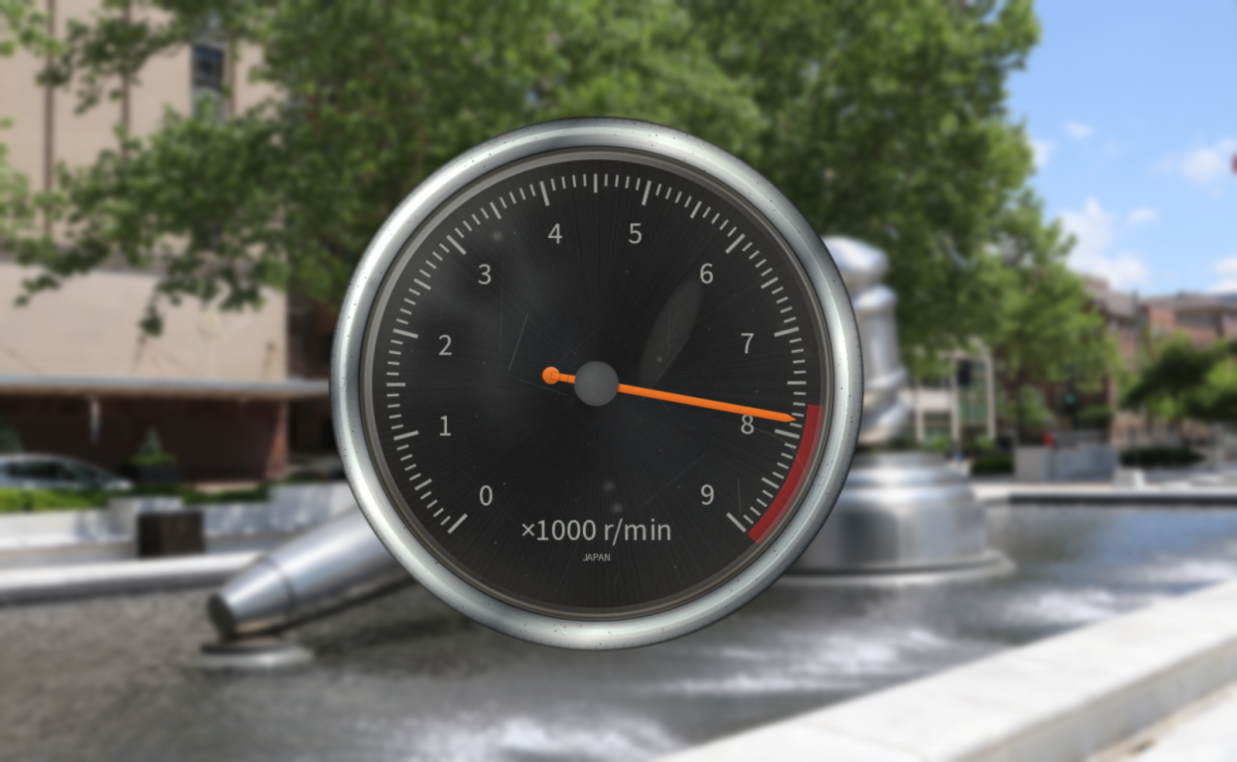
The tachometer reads 7850 rpm
